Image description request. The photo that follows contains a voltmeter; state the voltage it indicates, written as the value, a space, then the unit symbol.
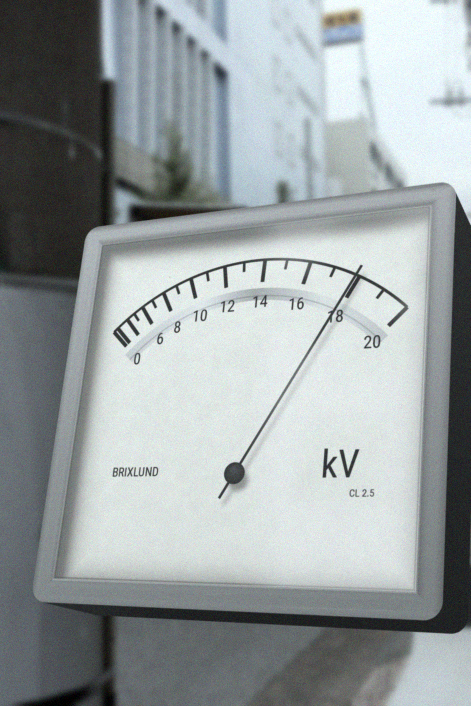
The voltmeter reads 18 kV
